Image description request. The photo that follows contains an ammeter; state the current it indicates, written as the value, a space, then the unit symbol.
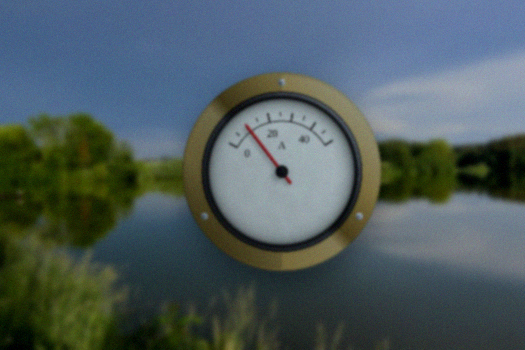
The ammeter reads 10 A
